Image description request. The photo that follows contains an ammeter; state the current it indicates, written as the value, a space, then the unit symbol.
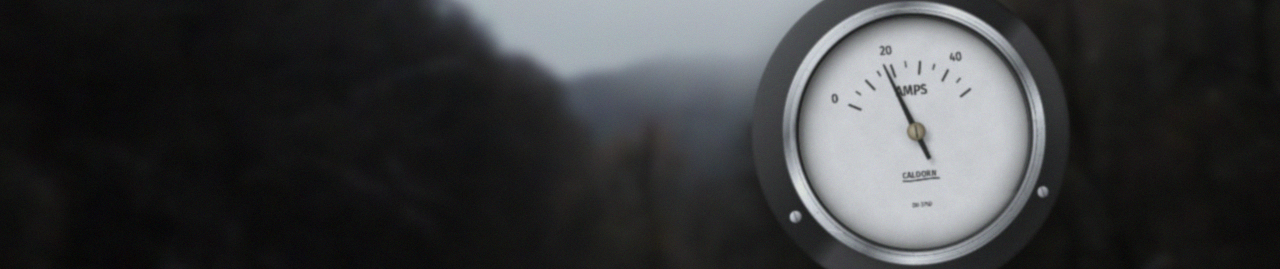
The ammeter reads 17.5 A
